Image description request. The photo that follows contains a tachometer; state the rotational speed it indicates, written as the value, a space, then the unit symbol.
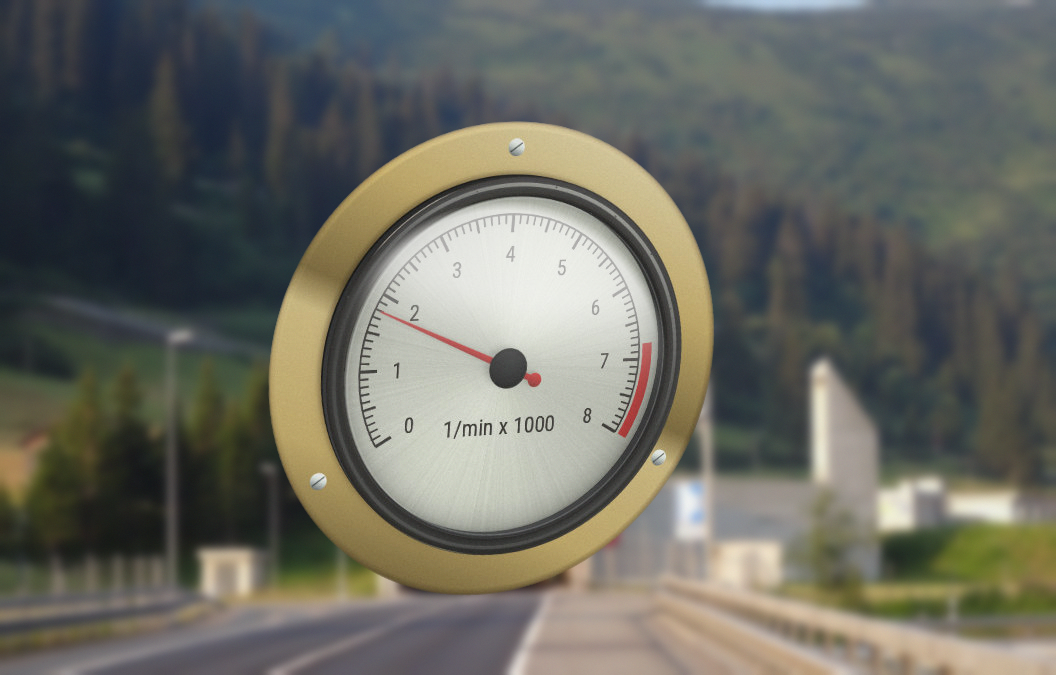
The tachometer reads 1800 rpm
